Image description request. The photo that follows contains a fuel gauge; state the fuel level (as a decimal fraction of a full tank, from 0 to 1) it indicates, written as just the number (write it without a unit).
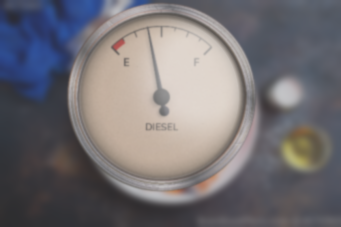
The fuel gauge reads 0.375
